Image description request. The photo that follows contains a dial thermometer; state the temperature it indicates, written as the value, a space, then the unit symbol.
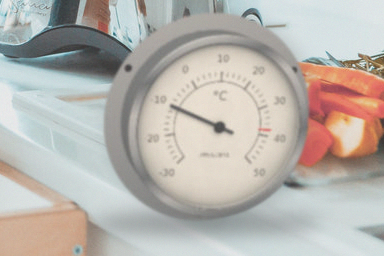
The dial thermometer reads -10 °C
